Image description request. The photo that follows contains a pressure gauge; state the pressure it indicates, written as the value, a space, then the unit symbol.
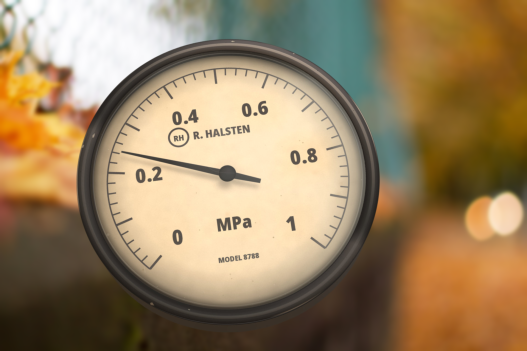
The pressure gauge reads 0.24 MPa
